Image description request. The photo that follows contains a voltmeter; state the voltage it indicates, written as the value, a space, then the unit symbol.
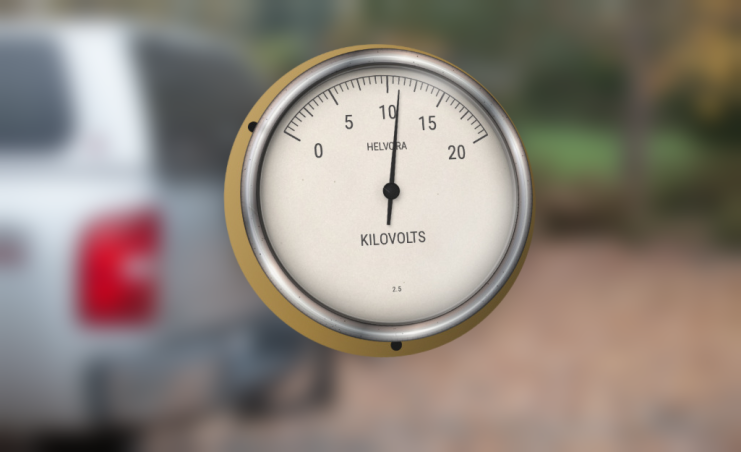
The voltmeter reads 11 kV
